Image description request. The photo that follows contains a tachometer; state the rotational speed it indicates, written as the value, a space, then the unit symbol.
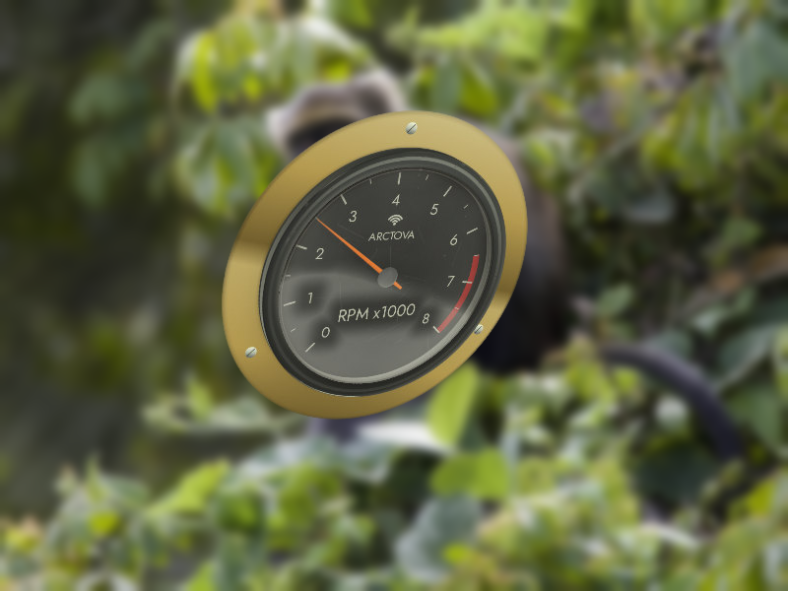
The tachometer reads 2500 rpm
